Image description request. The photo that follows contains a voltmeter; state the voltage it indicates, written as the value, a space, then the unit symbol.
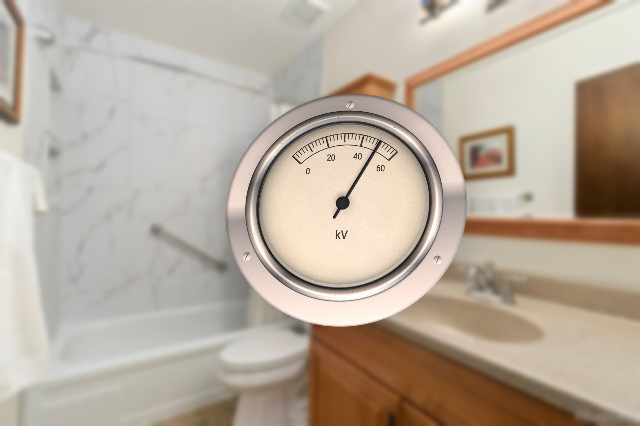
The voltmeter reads 50 kV
